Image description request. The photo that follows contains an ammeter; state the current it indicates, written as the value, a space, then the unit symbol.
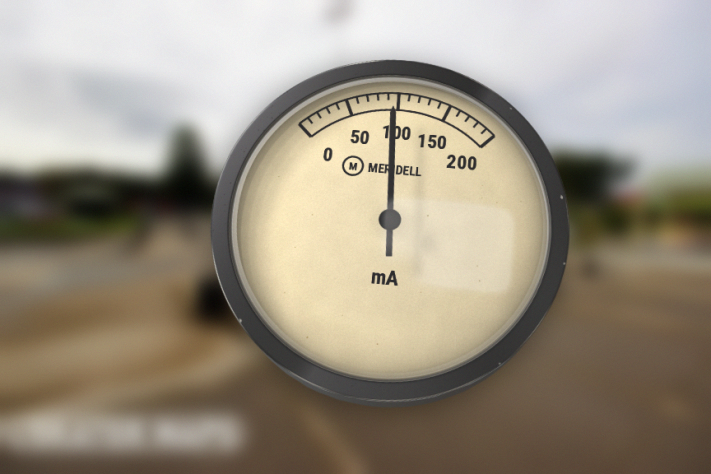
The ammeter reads 95 mA
